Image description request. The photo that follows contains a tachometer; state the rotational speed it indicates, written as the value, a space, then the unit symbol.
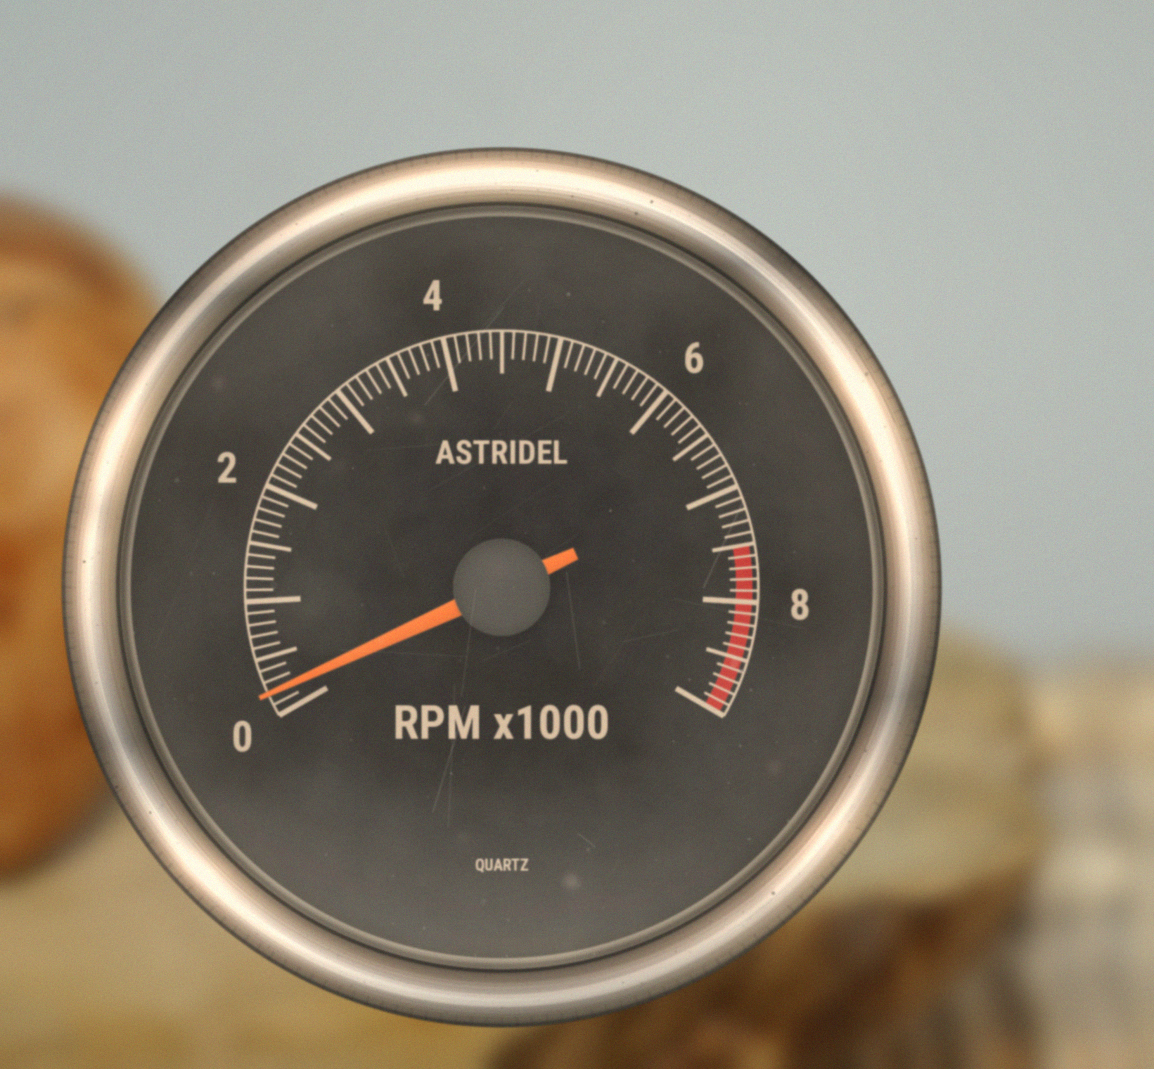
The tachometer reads 200 rpm
